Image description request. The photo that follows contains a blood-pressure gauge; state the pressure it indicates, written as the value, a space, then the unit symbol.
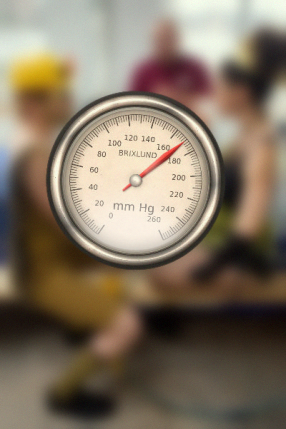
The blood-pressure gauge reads 170 mmHg
